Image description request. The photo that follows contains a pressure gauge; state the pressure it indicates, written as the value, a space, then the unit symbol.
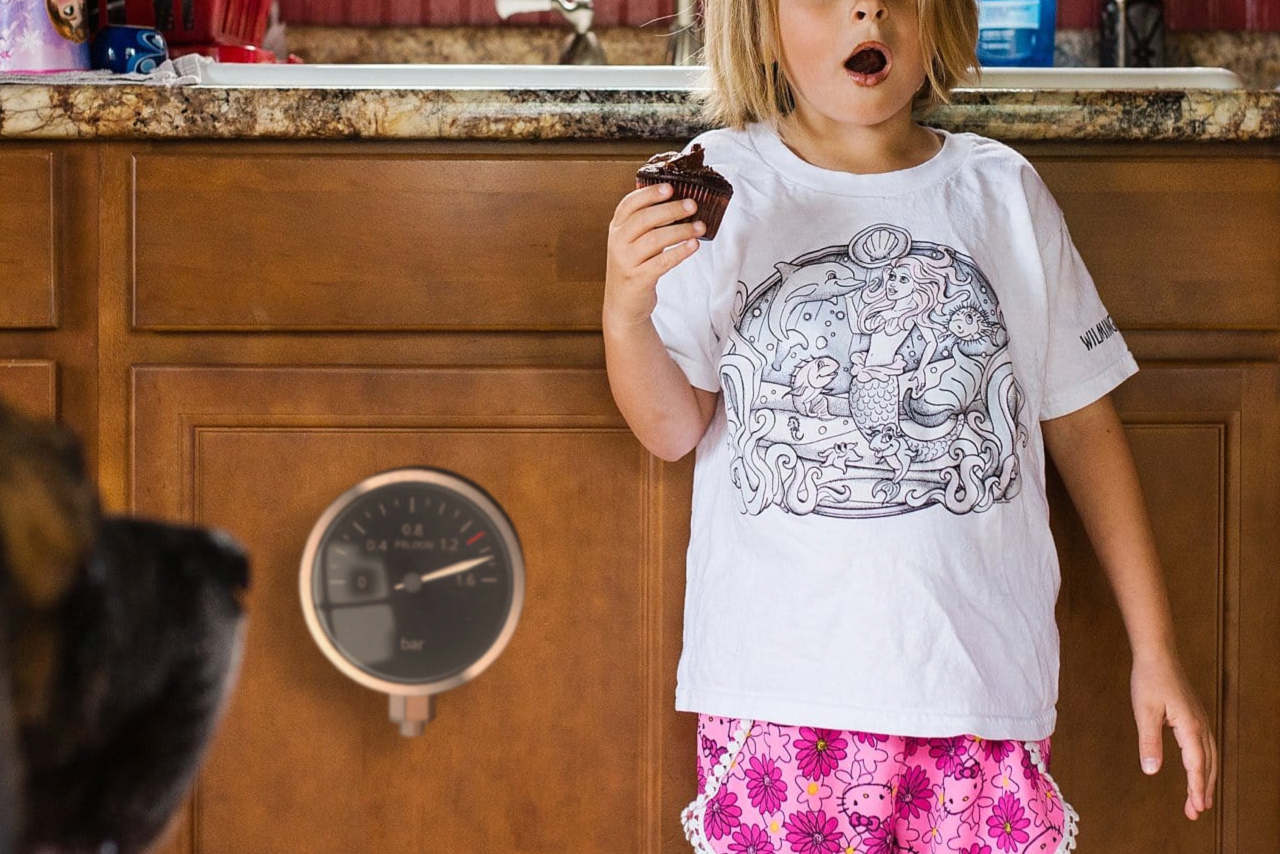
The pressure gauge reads 1.45 bar
